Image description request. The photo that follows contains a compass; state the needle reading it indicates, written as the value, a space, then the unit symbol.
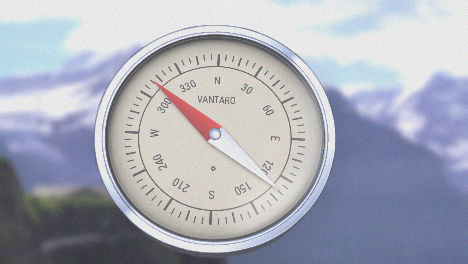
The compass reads 310 °
